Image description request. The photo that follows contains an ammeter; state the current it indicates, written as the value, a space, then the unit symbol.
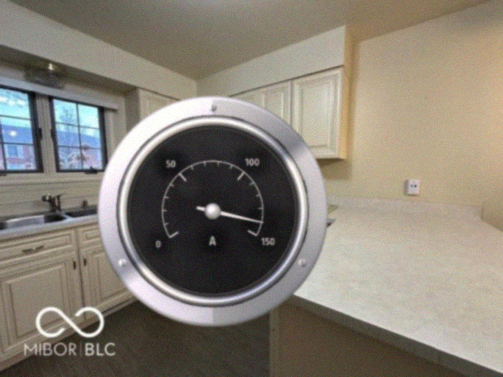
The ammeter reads 140 A
